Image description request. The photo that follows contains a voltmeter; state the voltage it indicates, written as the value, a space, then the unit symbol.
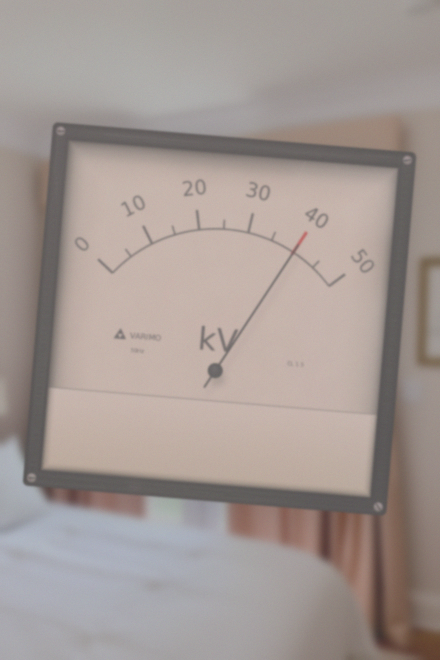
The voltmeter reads 40 kV
